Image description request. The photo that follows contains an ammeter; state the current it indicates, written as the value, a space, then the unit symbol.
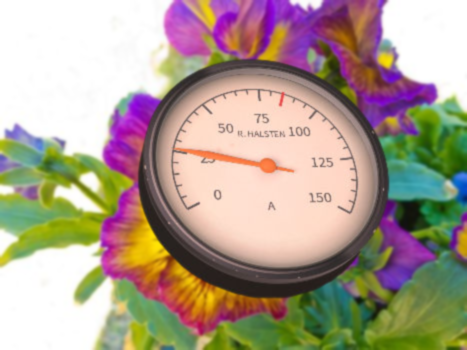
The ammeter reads 25 A
